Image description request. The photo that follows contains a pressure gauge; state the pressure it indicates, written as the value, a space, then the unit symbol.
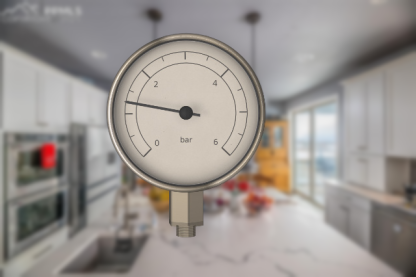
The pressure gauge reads 1.25 bar
